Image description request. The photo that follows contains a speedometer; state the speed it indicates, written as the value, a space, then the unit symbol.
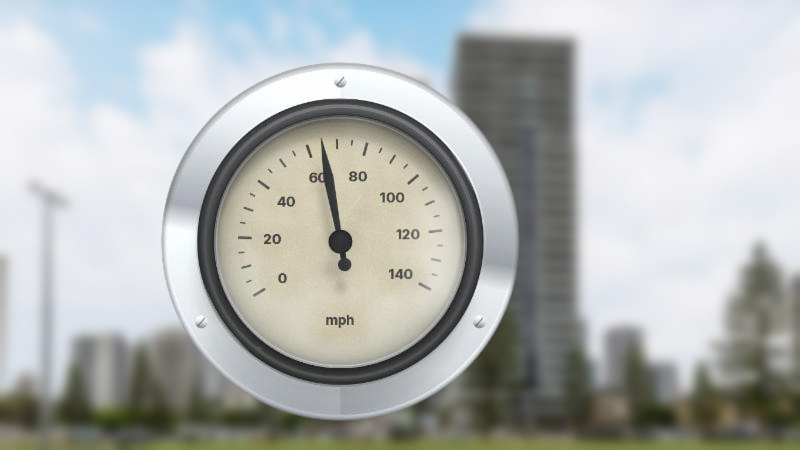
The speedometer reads 65 mph
